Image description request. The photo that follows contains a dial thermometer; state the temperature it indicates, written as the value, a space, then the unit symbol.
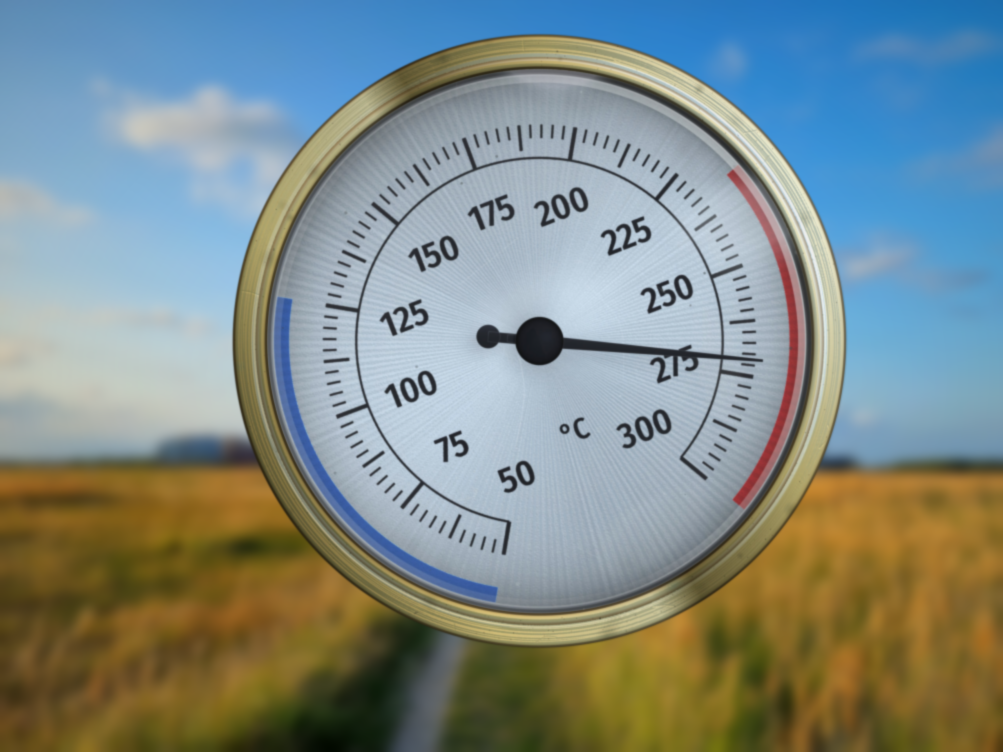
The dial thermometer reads 271.25 °C
